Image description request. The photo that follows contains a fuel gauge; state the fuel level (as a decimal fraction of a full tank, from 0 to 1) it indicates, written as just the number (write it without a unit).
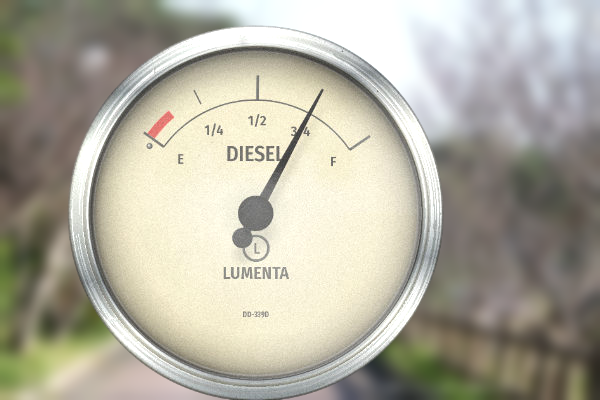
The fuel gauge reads 0.75
